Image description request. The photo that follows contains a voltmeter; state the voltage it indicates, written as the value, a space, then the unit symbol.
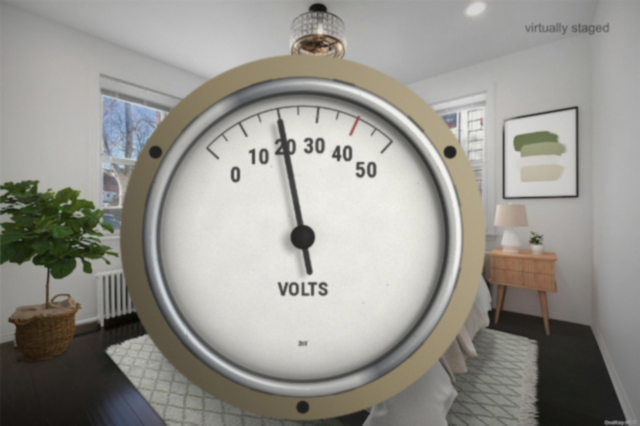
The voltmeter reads 20 V
